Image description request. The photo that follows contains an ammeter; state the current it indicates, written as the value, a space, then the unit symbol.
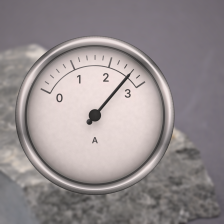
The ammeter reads 2.6 A
